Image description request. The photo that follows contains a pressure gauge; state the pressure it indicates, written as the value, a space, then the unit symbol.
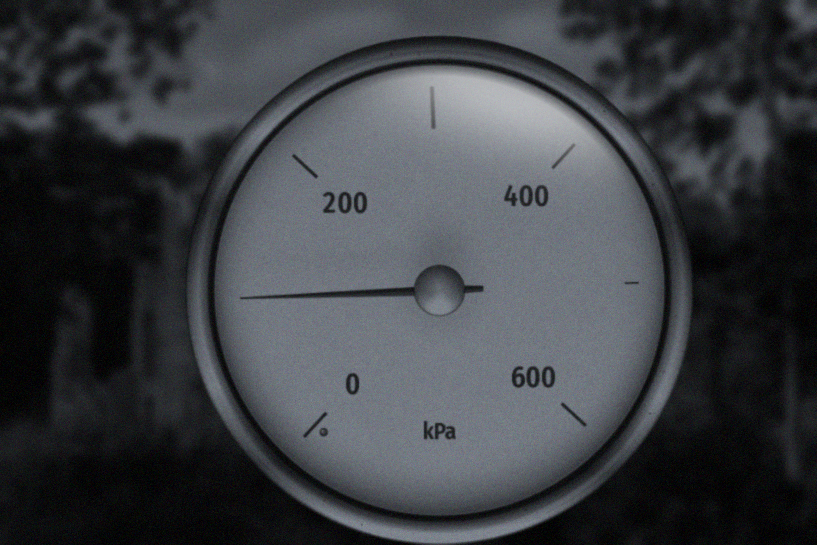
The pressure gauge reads 100 kPa
